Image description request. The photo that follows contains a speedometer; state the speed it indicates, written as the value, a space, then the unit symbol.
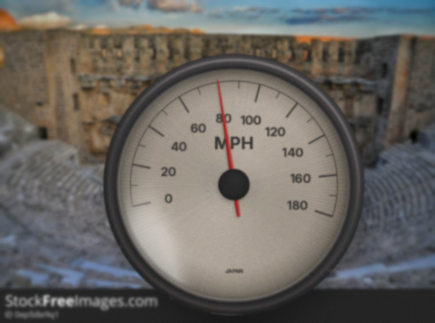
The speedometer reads 80 mph
